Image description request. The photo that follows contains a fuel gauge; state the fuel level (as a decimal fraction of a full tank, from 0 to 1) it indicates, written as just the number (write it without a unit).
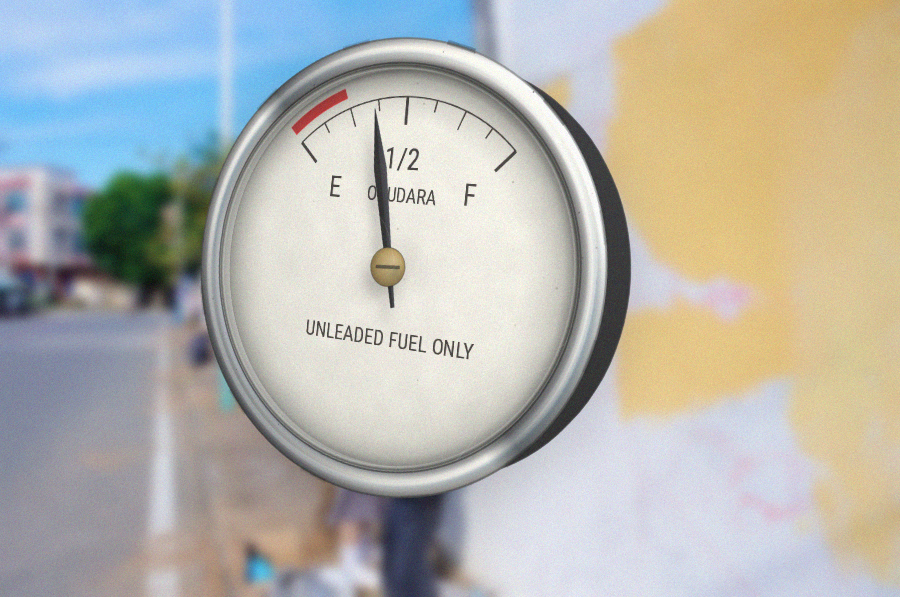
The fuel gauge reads 0.375
